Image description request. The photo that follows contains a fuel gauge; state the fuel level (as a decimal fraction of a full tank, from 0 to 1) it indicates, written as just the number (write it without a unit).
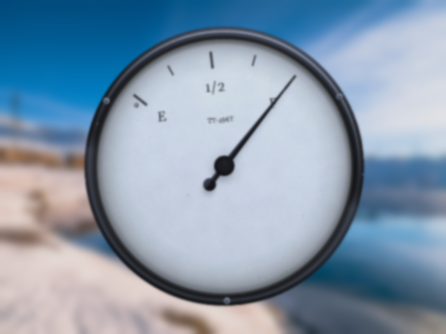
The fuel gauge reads 1
